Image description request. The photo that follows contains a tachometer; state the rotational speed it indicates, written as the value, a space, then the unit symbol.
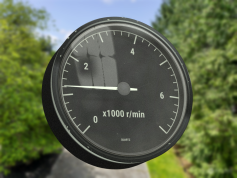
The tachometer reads 1200 rpm
